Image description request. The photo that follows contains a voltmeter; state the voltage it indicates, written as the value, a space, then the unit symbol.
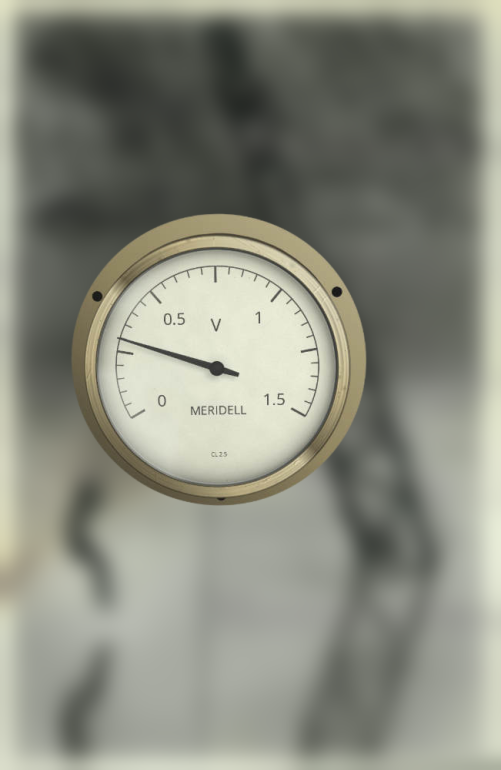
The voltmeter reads 0.3 V
